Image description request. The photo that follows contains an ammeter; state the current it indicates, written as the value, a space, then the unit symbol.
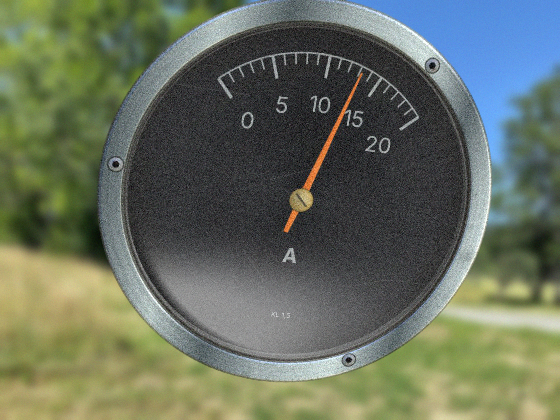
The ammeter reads 13 A
